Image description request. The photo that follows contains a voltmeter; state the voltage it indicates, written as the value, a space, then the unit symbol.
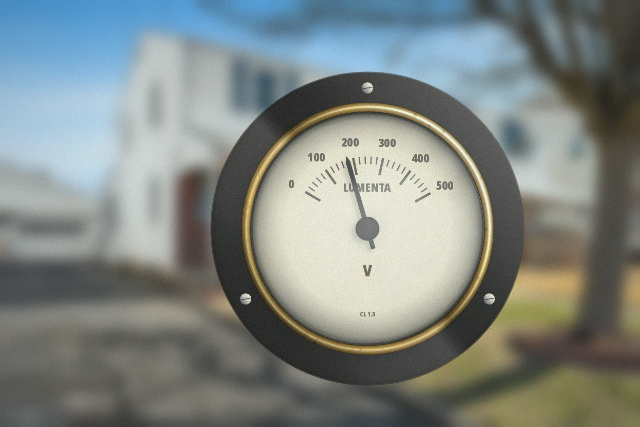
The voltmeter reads 180 V
